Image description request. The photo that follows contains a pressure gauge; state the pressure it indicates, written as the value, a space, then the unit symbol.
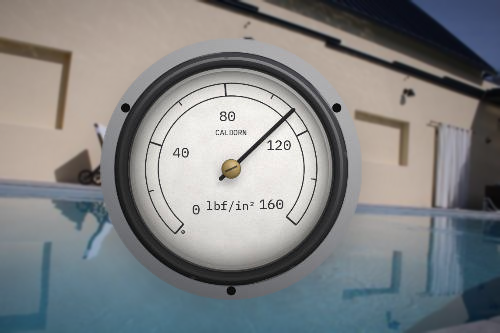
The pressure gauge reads 110 psi
